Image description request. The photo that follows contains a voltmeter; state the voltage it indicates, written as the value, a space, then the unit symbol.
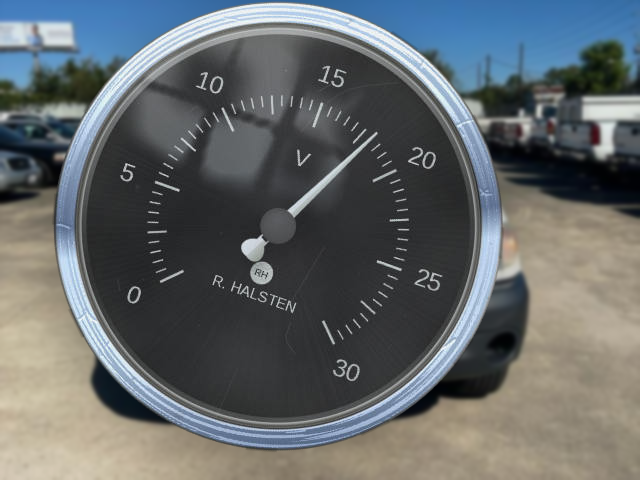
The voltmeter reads 18 V
